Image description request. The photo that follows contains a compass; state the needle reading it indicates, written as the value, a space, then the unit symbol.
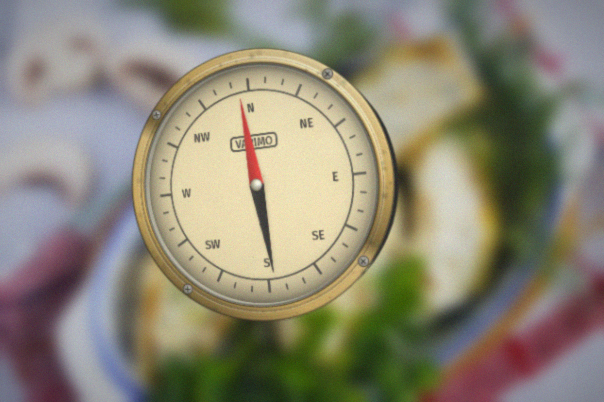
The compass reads 355 °
